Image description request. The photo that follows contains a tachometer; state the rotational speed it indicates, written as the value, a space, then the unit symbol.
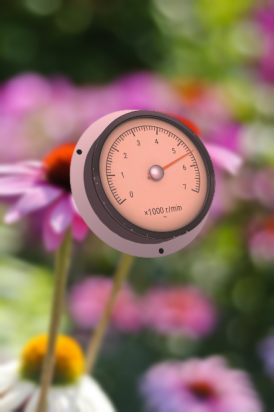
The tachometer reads 5500 rpm
